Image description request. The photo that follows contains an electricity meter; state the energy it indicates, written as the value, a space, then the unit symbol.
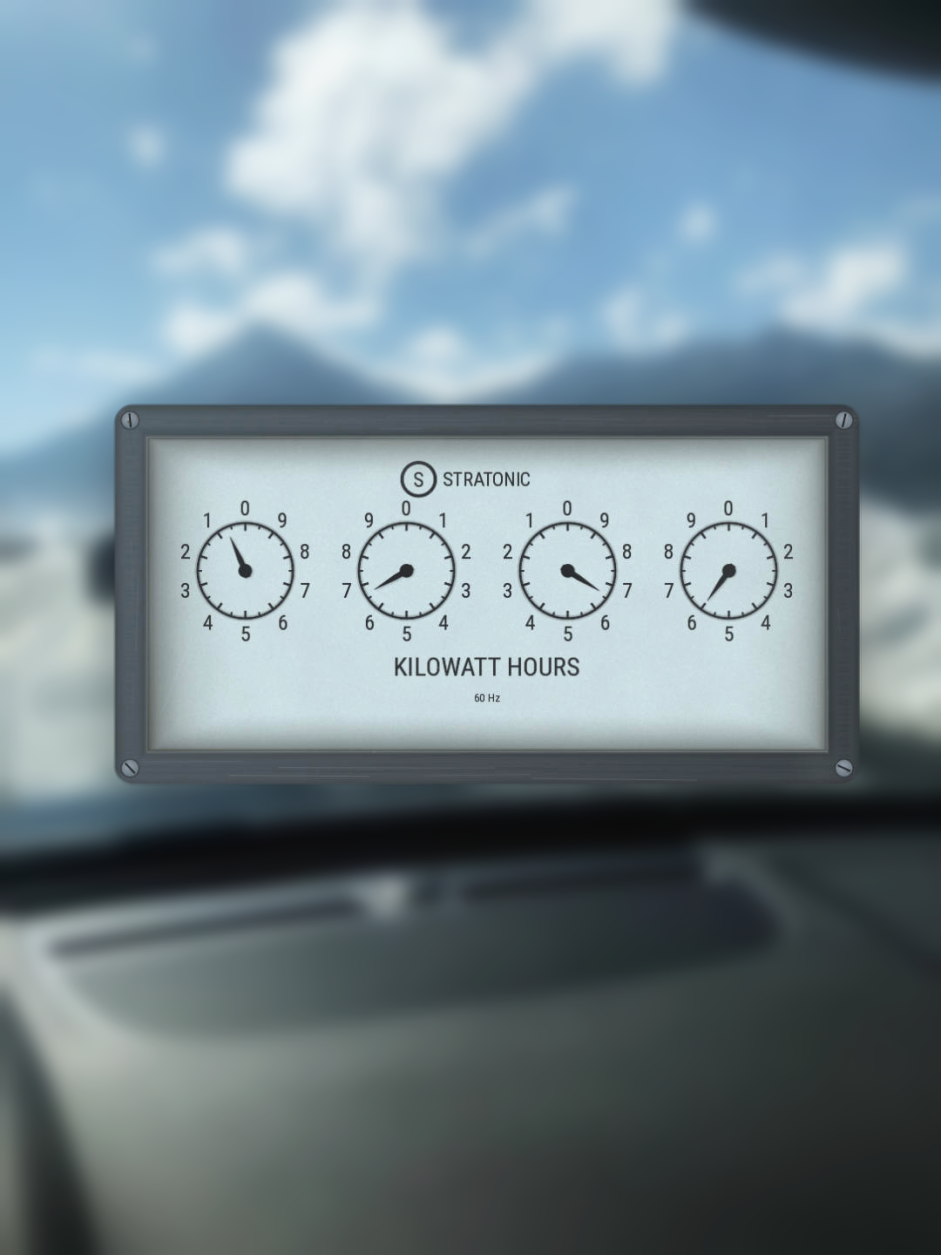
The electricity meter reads 666 kWh
